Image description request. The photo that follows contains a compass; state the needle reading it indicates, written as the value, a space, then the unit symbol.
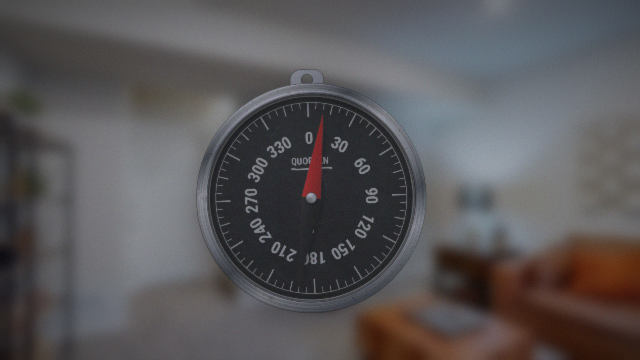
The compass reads 10 °
